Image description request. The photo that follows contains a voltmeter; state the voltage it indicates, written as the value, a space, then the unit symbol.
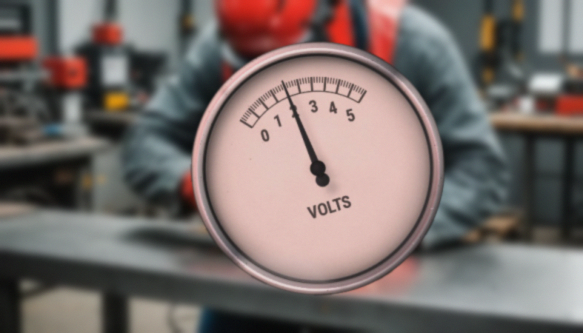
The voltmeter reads 2 V
